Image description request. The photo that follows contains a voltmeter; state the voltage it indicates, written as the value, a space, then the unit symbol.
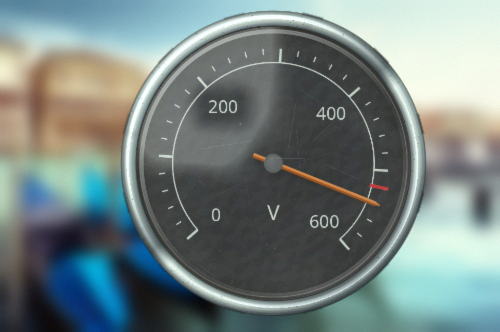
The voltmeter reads 540 V
